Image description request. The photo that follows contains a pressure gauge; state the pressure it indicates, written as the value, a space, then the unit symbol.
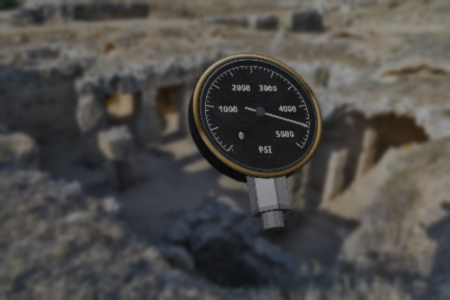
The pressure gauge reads 4500 psi
